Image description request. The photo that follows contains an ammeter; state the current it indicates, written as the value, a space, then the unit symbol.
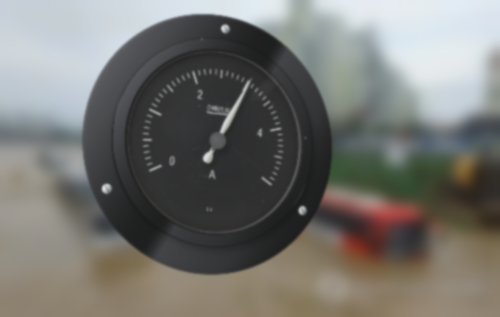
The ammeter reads 3 A
